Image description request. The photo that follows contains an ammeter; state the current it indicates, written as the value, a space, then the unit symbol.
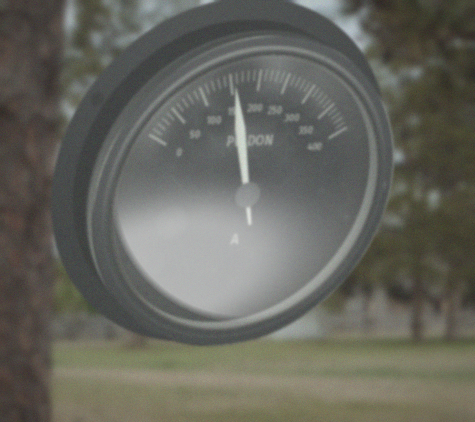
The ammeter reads 150 A
